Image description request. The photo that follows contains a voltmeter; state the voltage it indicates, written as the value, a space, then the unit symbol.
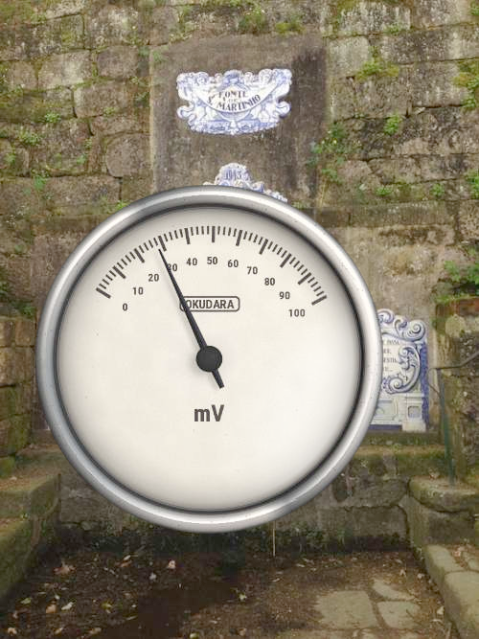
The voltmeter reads 28 mV
